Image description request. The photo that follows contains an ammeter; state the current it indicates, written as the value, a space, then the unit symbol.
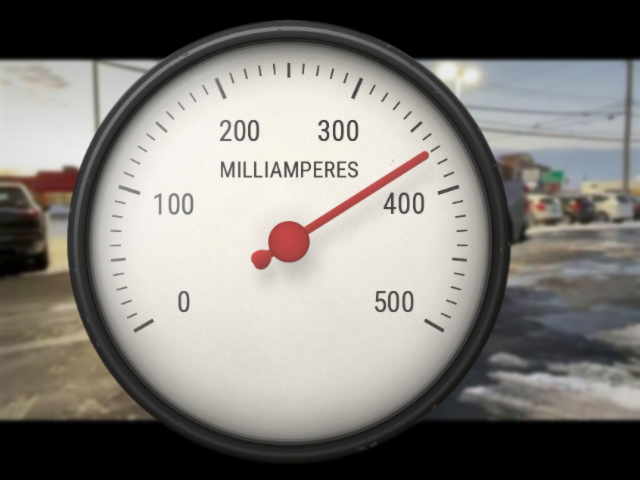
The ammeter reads 370 mA
